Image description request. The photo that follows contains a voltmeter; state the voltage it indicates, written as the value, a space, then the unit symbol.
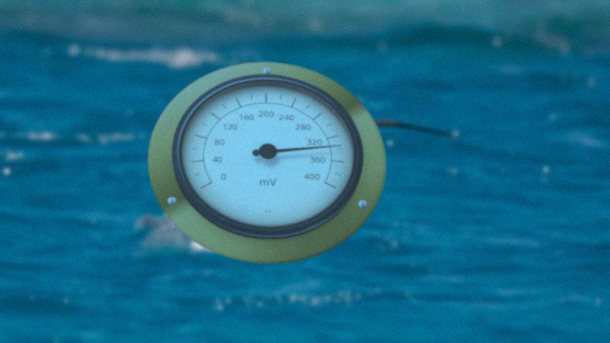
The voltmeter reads 340 mV
